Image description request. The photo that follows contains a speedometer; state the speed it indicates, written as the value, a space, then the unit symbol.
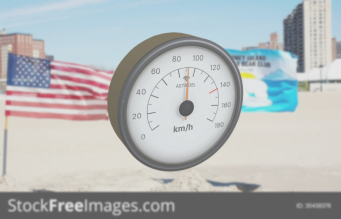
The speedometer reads 90 km/h
